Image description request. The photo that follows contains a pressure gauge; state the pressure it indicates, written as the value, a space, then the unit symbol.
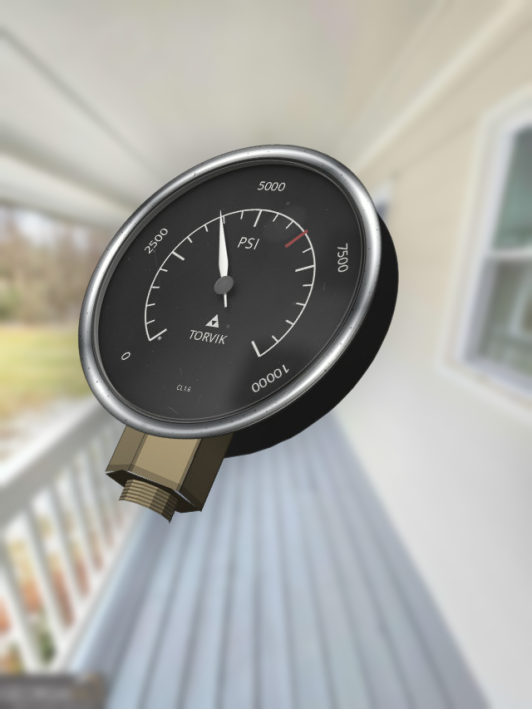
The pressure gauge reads 4000 psi
